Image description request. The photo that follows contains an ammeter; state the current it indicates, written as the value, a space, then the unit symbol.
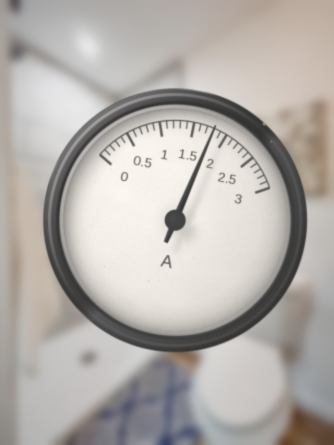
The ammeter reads 1.8 A
